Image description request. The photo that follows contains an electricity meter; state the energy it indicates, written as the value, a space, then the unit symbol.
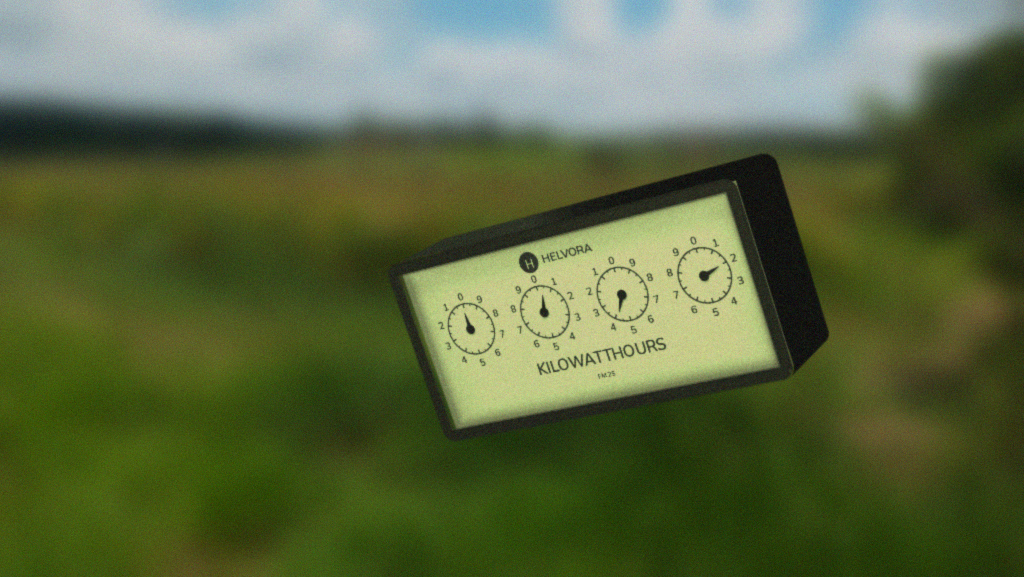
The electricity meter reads 42 kWh
